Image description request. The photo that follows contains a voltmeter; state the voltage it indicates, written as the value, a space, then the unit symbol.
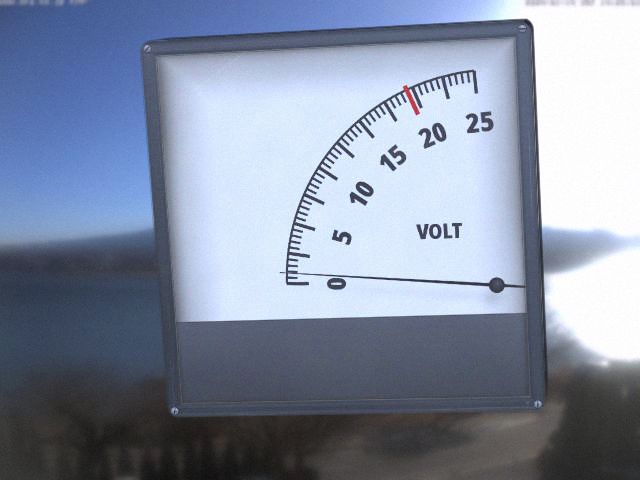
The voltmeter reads 1 V
